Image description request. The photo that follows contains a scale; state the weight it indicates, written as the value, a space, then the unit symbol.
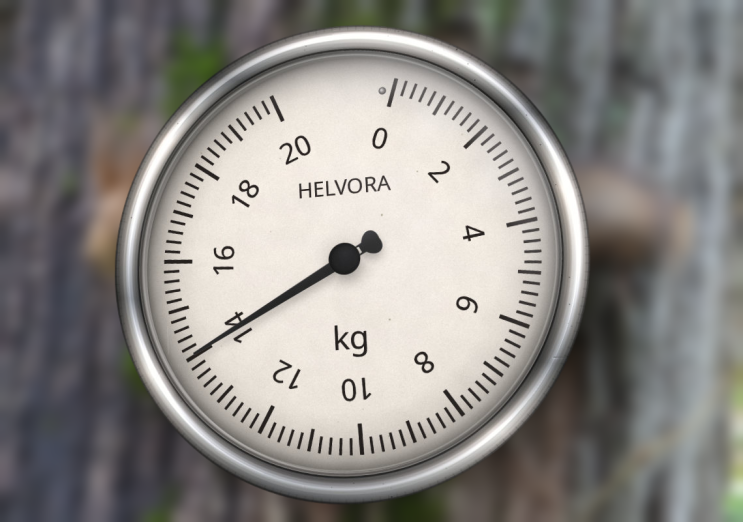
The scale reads 14 kg
